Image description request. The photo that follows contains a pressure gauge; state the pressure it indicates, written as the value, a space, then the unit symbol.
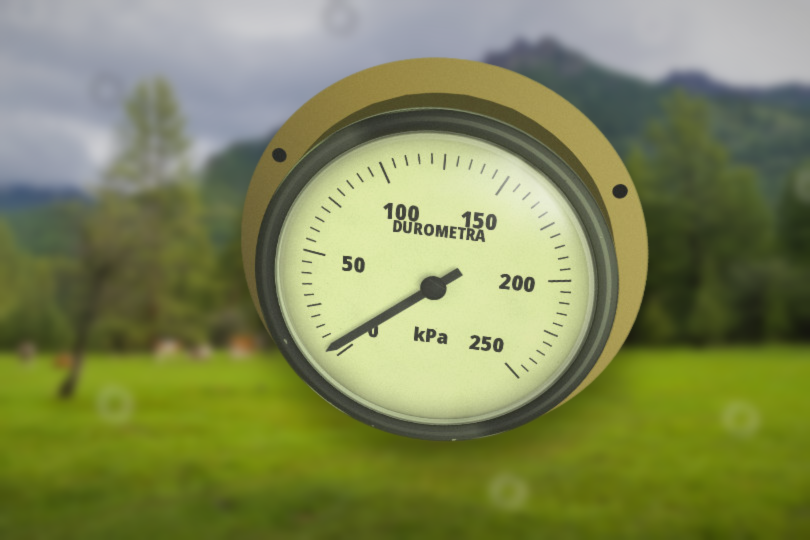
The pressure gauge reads 5 kPa
